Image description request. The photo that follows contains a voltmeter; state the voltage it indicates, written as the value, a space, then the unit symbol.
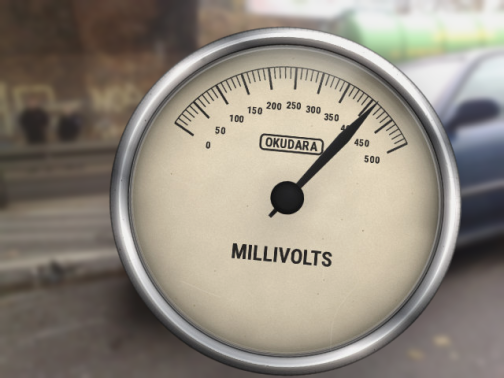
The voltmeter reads 410 mV
